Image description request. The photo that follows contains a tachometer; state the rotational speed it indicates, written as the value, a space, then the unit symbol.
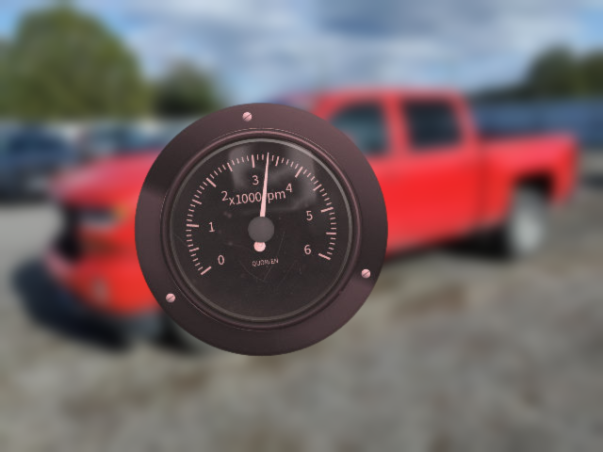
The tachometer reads 3300 rpm
